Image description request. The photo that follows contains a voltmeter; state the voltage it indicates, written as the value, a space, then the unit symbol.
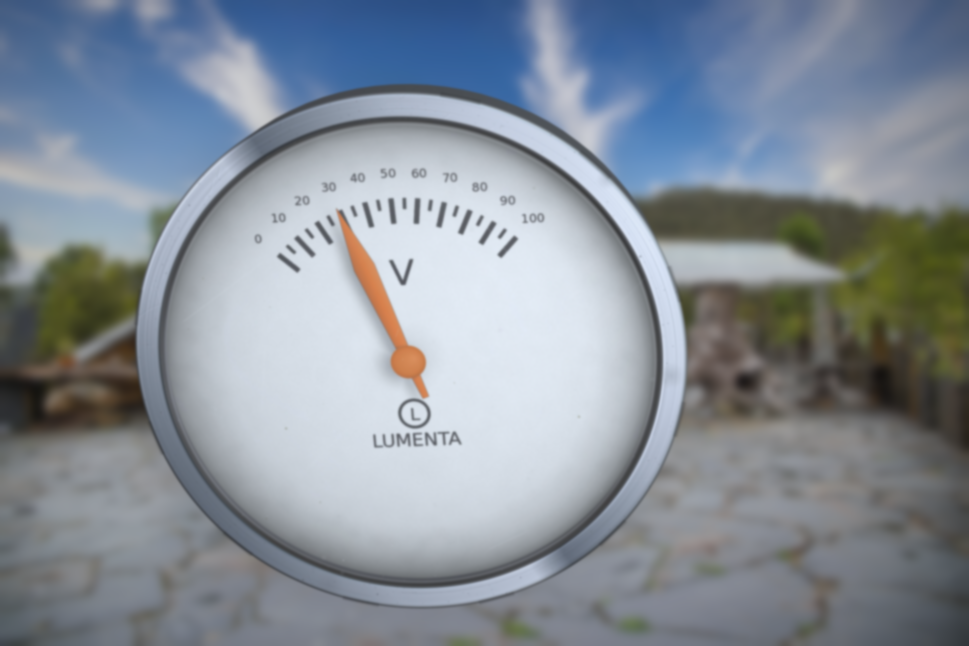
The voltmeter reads 30 V
